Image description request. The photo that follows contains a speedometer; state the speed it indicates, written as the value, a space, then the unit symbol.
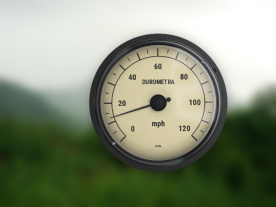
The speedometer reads 12.5 mph
